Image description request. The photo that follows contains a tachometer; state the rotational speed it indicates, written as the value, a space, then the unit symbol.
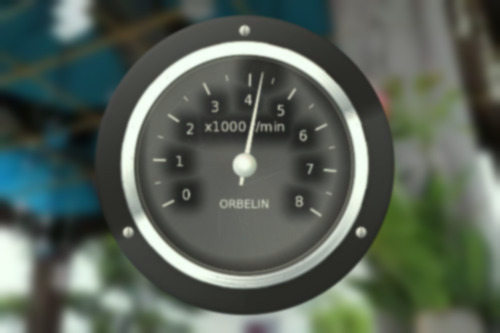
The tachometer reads 4250 rpm
